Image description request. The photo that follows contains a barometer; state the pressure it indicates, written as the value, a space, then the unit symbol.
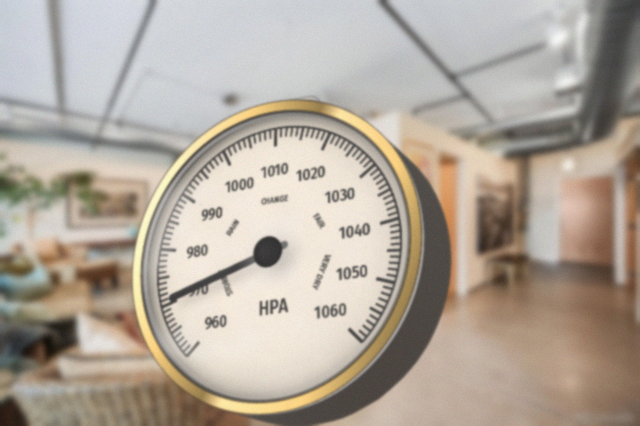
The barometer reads 970 hPa
